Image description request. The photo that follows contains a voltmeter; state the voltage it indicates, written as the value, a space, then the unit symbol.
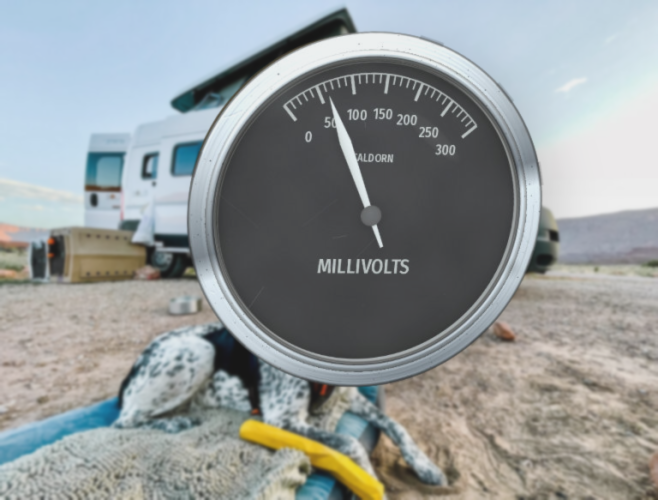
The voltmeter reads 60 mV
